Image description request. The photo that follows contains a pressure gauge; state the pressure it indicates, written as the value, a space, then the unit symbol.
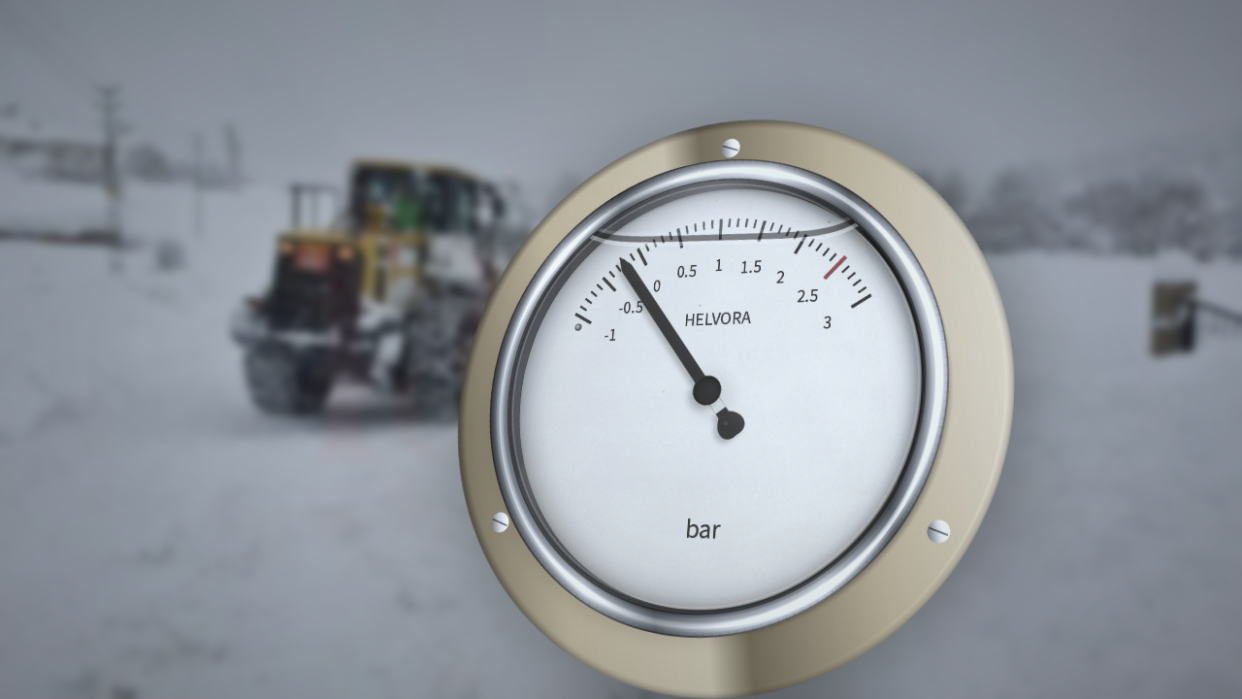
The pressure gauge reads -0.2 bar
